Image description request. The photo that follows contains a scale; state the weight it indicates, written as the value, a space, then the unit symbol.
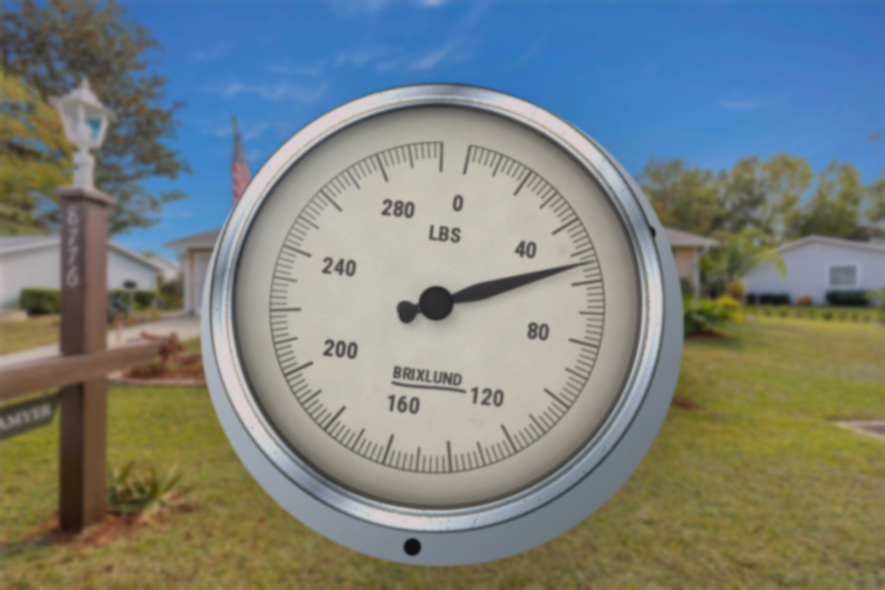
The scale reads 54 lb
